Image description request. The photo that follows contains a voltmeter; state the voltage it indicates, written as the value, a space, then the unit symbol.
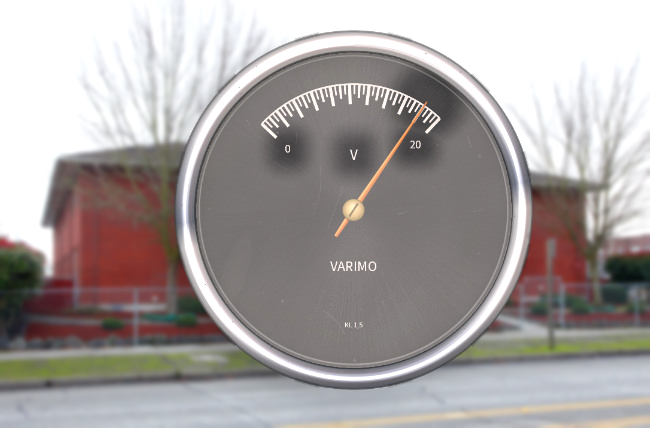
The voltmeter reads 18 V
